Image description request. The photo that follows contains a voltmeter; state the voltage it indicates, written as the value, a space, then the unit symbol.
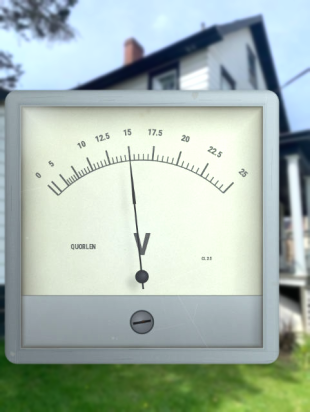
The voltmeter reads 15 V
